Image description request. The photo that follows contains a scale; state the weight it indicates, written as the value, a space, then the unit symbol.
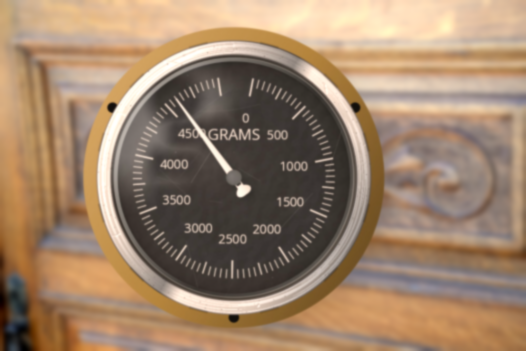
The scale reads 4600 g
